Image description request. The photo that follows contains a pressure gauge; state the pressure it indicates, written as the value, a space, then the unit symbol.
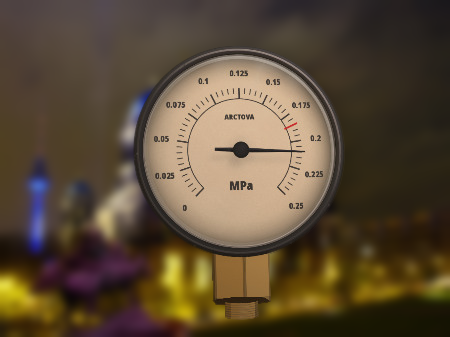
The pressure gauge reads 0.21 MPa
